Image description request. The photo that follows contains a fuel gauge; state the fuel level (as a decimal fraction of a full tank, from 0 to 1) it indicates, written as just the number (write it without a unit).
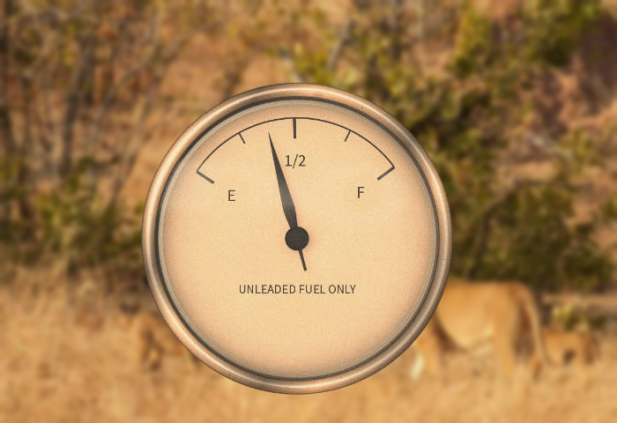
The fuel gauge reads 0.375
